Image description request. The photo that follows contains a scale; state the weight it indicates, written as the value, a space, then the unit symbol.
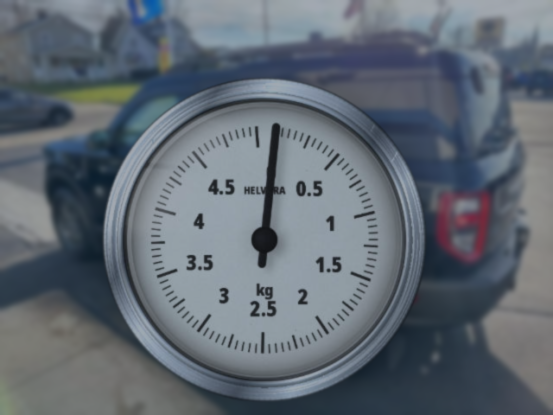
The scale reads 0 kg
